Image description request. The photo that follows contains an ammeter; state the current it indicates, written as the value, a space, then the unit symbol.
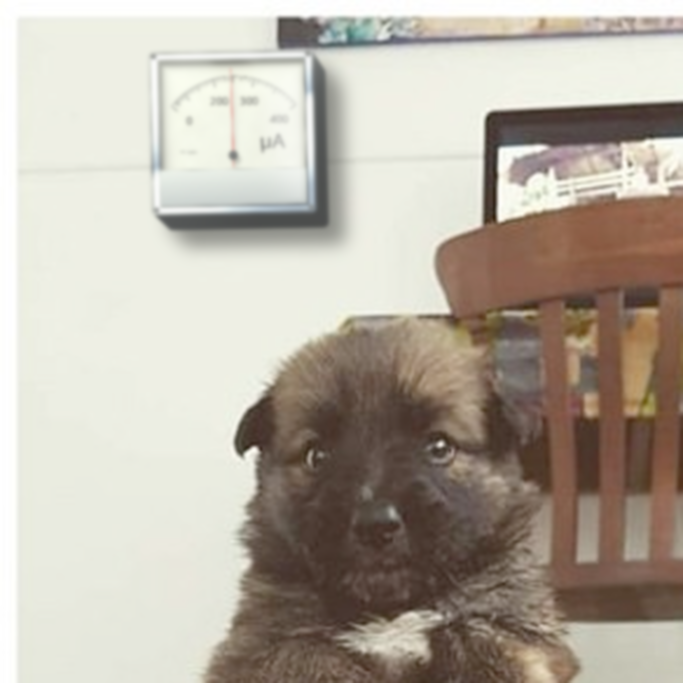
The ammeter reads 250 µA
